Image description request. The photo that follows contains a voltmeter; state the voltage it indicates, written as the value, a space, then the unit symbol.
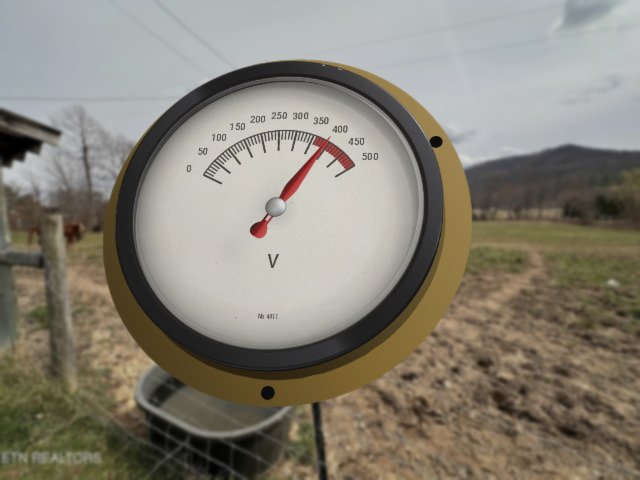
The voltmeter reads 400 V
